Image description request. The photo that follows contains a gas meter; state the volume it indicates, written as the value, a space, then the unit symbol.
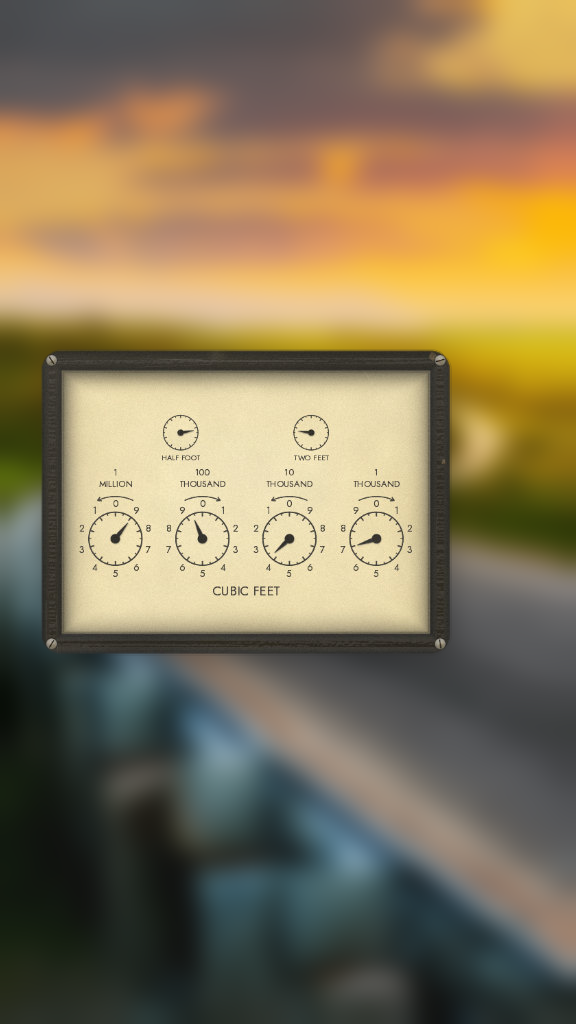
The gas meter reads 893700 ft³
